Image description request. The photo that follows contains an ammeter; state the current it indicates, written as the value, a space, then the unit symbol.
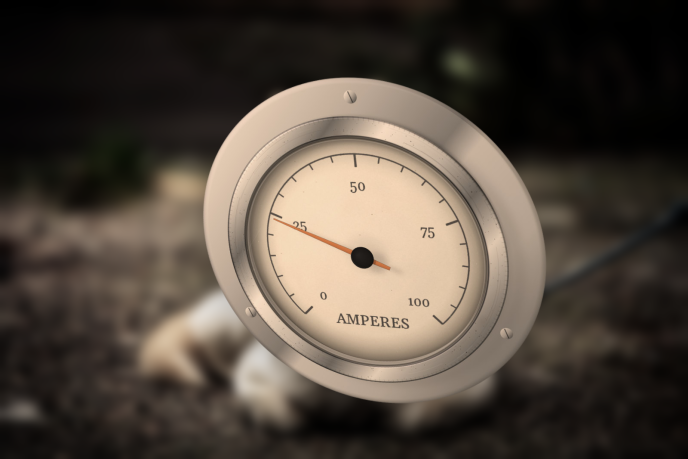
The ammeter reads 25 A
